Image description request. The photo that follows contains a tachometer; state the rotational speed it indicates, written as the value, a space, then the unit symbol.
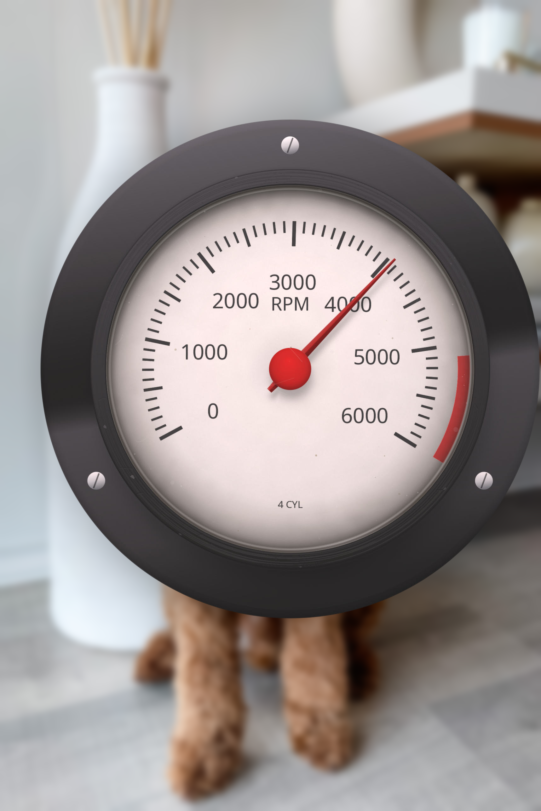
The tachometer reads 4050 rpm
